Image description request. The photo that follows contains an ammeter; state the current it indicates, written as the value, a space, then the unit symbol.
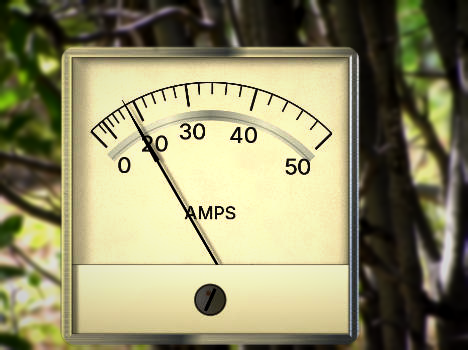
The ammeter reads 18 A
